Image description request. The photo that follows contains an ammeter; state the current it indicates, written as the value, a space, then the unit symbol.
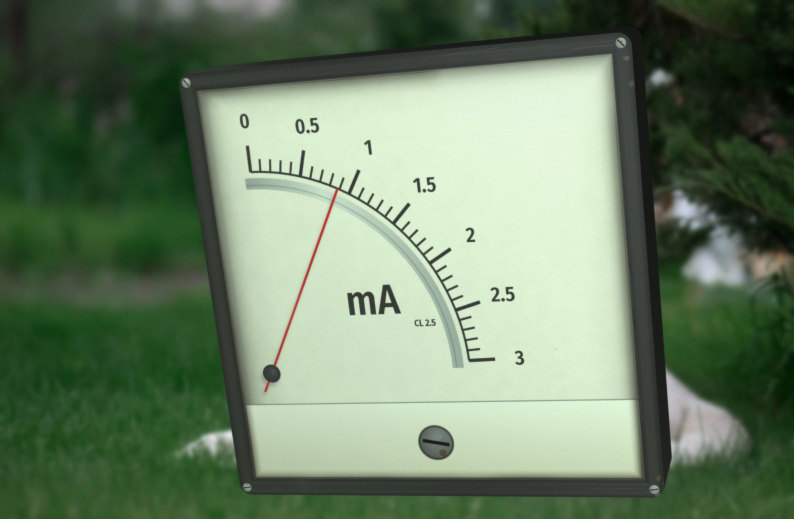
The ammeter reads 0.9 mA
